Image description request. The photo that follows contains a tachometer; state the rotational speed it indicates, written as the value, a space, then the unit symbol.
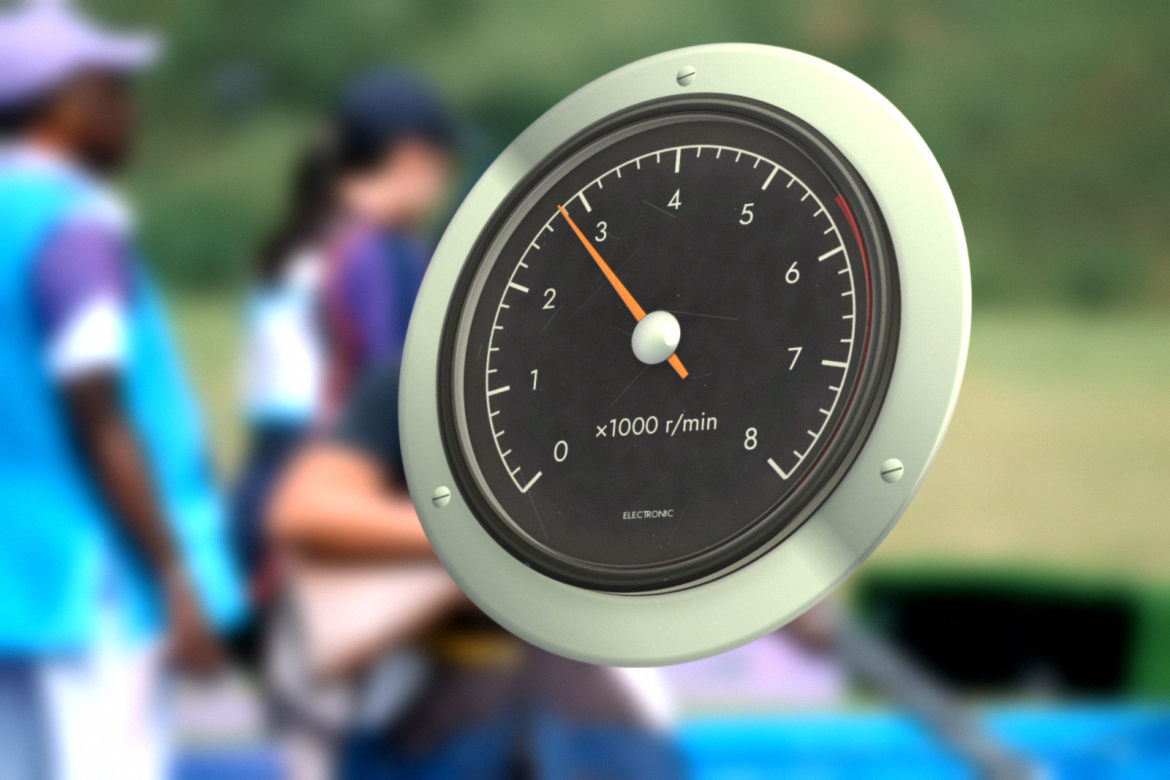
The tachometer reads 2800 rpm
